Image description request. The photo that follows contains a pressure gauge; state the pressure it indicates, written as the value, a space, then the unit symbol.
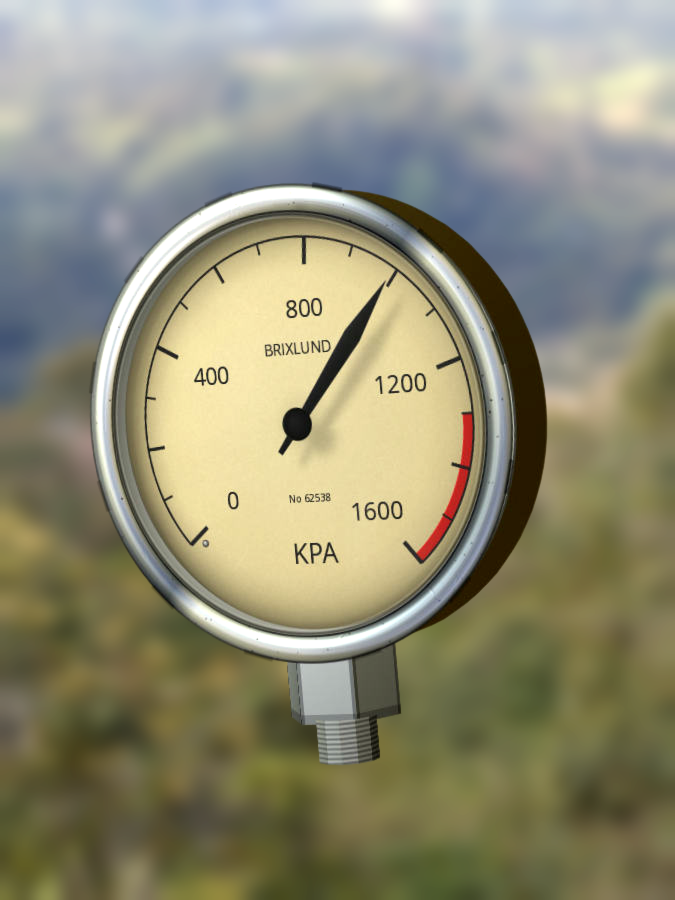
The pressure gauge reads 1000 kPa
